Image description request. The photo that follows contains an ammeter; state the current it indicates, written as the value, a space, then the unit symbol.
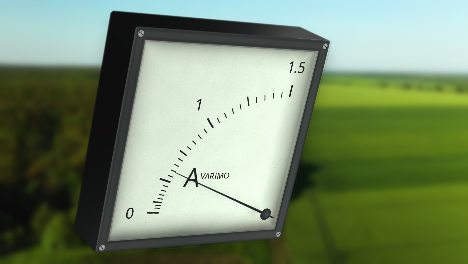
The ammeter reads 0.6 A
